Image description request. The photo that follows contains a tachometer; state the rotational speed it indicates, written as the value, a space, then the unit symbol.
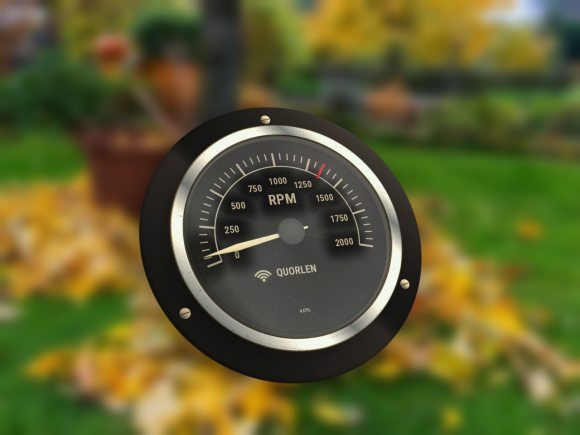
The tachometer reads 50 rpm
